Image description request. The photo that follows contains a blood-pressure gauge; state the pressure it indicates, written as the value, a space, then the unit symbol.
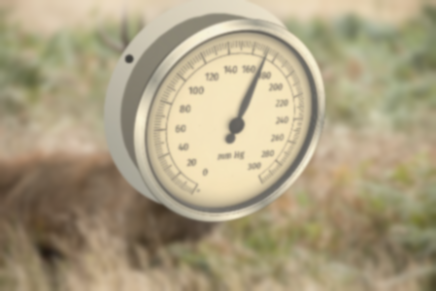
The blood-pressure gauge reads 170 mmHg
